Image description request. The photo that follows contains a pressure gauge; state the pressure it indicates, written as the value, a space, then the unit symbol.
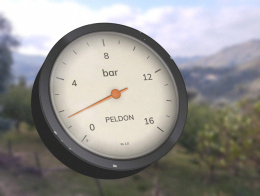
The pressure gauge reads 1.5 bar
